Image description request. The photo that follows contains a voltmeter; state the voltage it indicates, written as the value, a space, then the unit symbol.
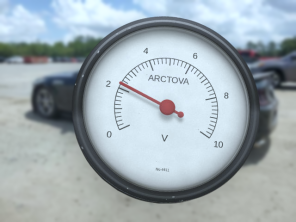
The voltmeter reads 2.2 V
